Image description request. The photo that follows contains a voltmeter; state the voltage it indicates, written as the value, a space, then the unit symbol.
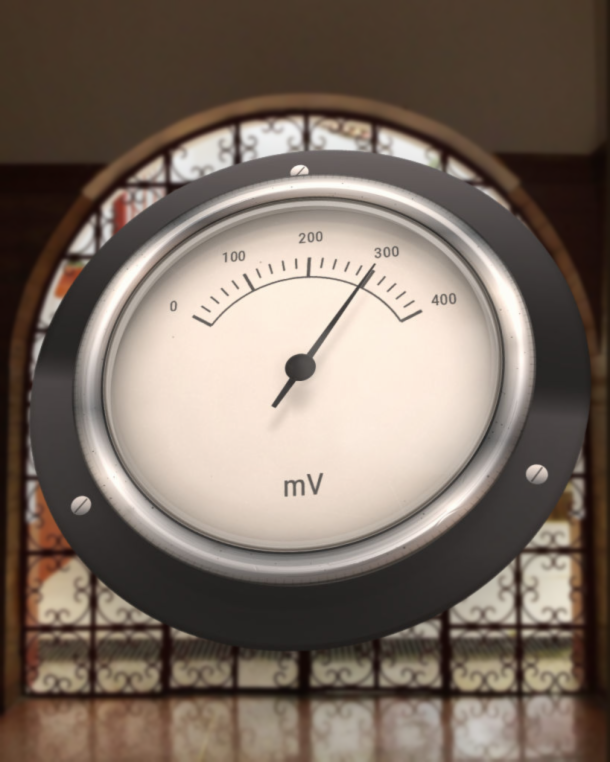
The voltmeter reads 300 mV
